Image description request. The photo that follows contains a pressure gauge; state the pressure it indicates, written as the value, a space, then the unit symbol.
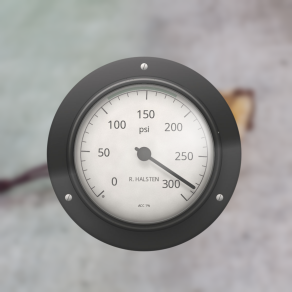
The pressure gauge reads 285 psi
